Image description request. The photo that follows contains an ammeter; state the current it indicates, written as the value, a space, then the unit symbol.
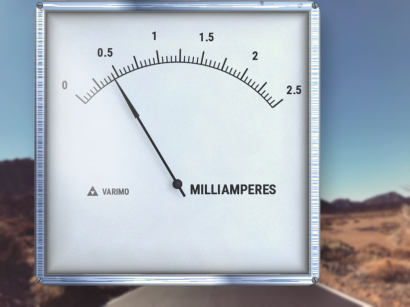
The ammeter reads 0.45 mA
